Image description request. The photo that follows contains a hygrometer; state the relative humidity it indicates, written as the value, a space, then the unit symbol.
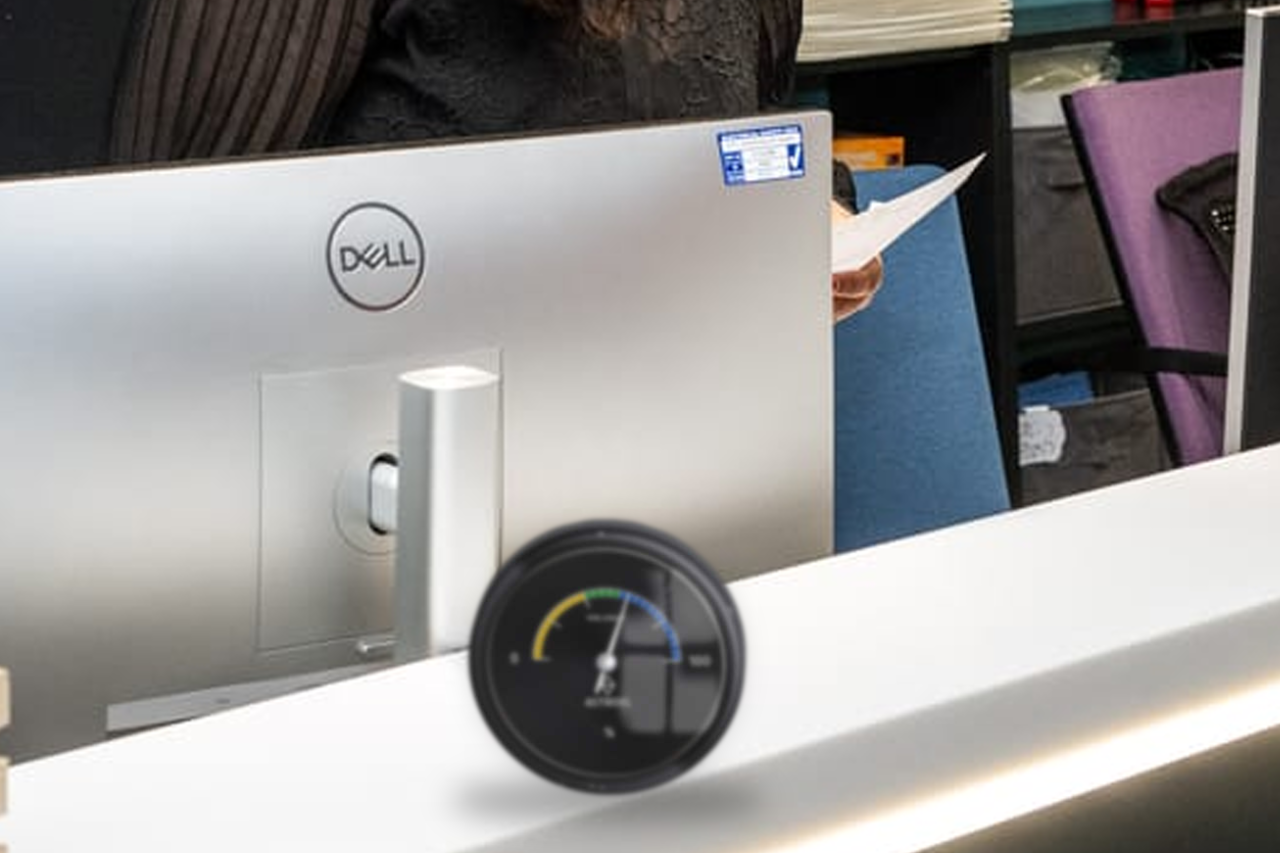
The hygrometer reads 60 %
